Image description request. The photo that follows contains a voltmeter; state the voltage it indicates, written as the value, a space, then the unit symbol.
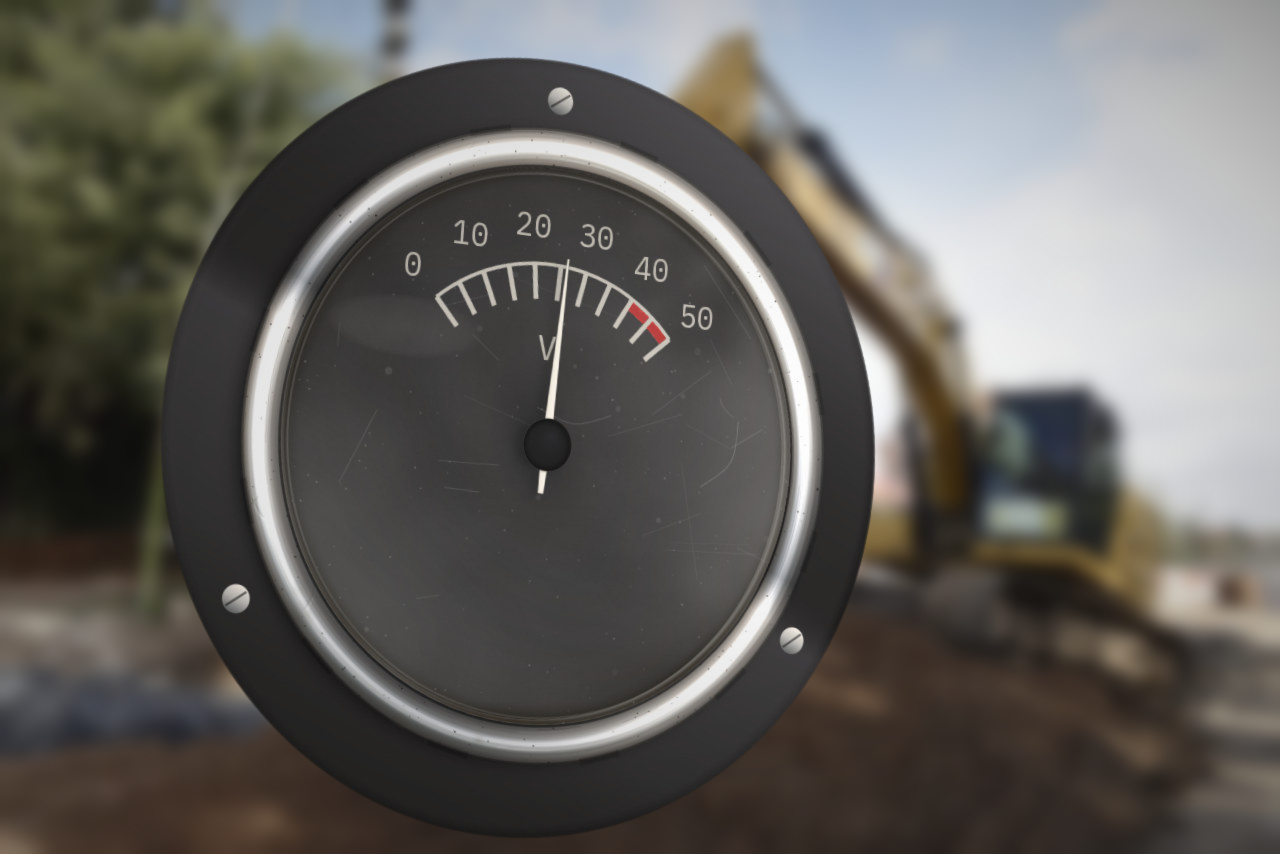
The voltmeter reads 25 V
